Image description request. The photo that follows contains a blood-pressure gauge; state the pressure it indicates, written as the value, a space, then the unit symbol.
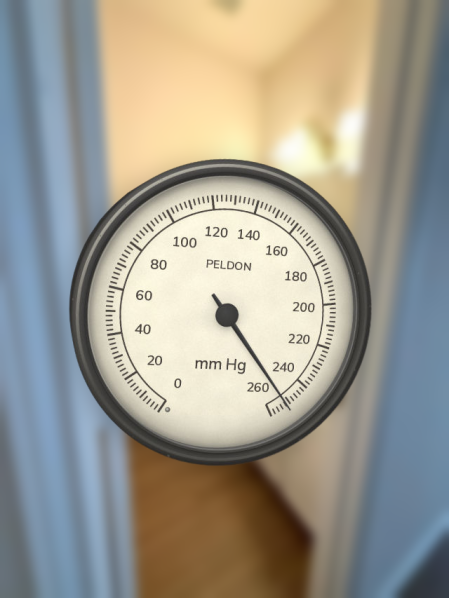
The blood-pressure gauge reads 252 mmHg
